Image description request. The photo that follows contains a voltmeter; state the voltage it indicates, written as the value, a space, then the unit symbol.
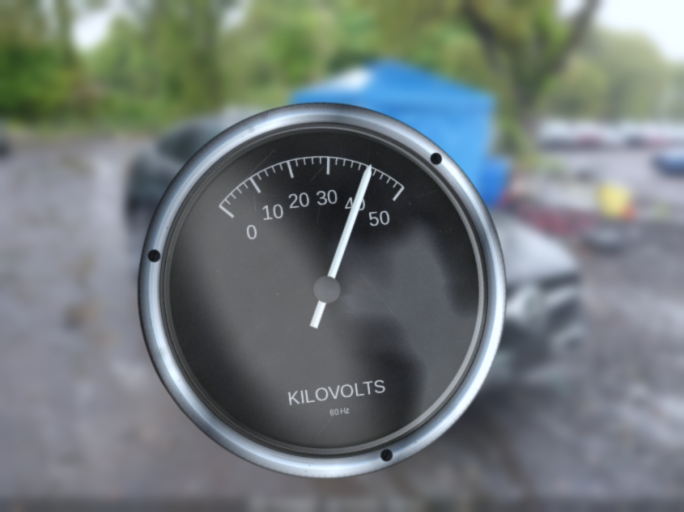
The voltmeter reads 40 kV
